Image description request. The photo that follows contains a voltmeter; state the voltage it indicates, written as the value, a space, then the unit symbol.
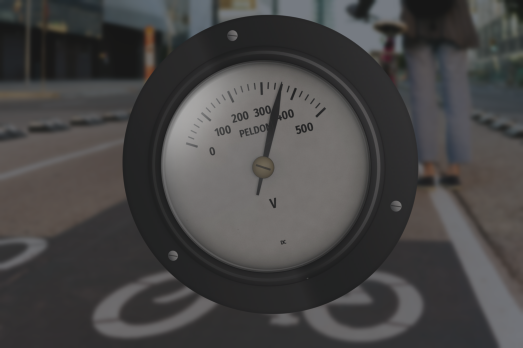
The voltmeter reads 360 V
